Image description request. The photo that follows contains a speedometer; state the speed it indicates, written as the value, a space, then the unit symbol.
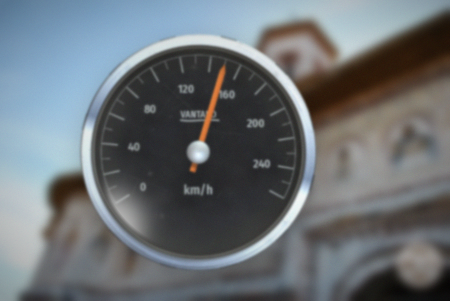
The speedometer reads 150 km/h
